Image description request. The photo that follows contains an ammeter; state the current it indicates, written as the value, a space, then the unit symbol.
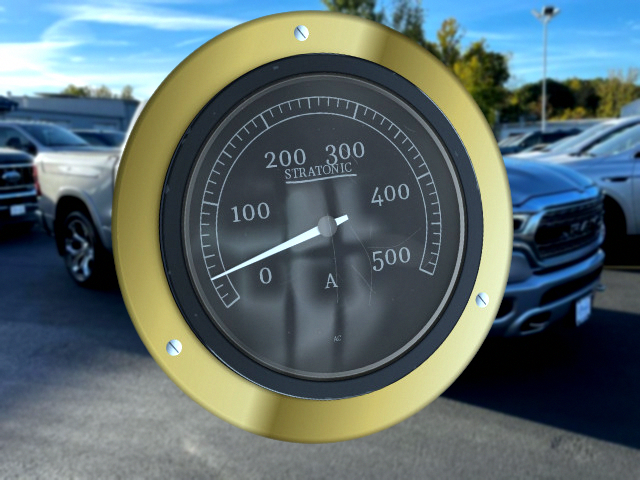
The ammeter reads 30 A
